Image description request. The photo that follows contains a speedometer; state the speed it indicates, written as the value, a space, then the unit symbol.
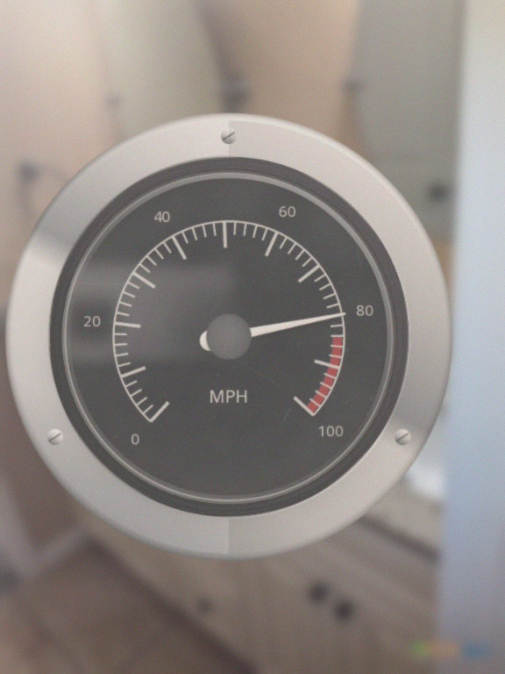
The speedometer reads 80 mph
